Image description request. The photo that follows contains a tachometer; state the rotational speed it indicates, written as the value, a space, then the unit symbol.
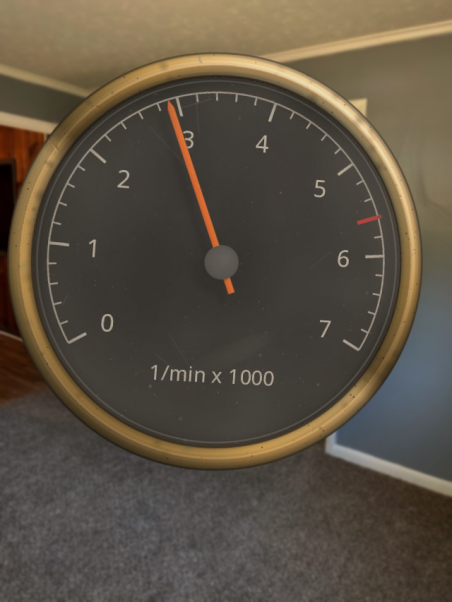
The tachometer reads 2900 rpm
